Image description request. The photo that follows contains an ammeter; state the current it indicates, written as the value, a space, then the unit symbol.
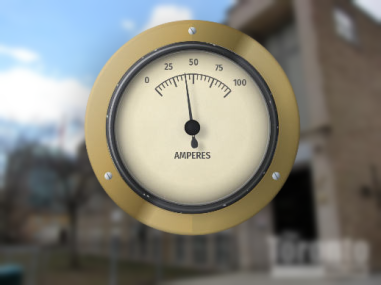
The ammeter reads 40 A
